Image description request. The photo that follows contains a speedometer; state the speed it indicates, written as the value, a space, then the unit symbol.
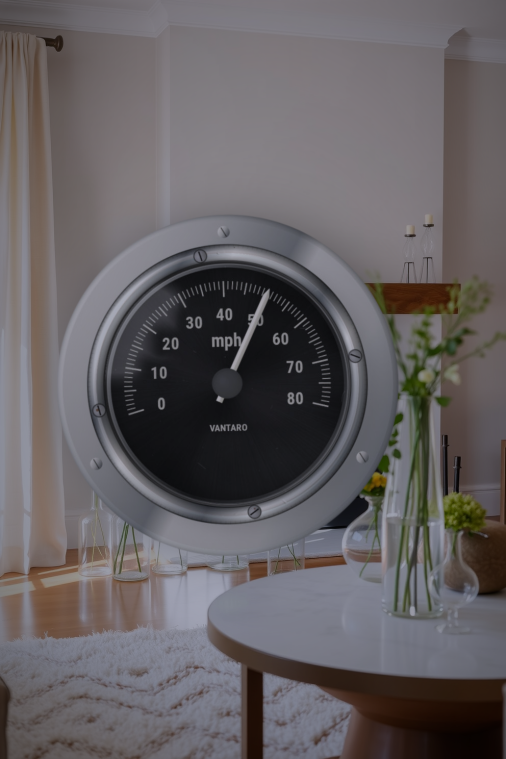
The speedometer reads 50 mph
